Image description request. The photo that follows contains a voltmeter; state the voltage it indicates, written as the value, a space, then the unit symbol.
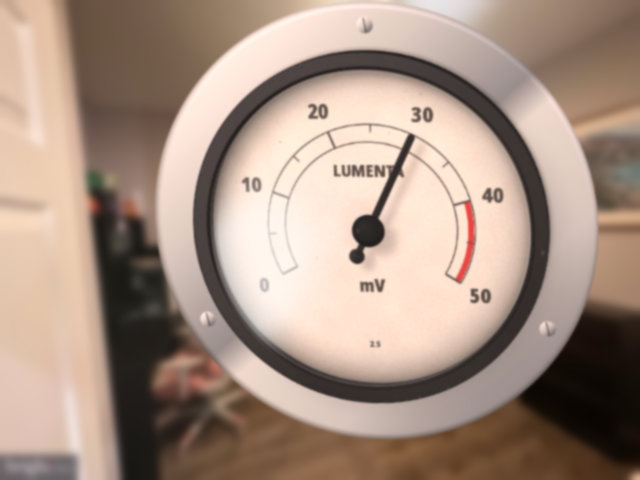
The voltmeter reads 30 mV
